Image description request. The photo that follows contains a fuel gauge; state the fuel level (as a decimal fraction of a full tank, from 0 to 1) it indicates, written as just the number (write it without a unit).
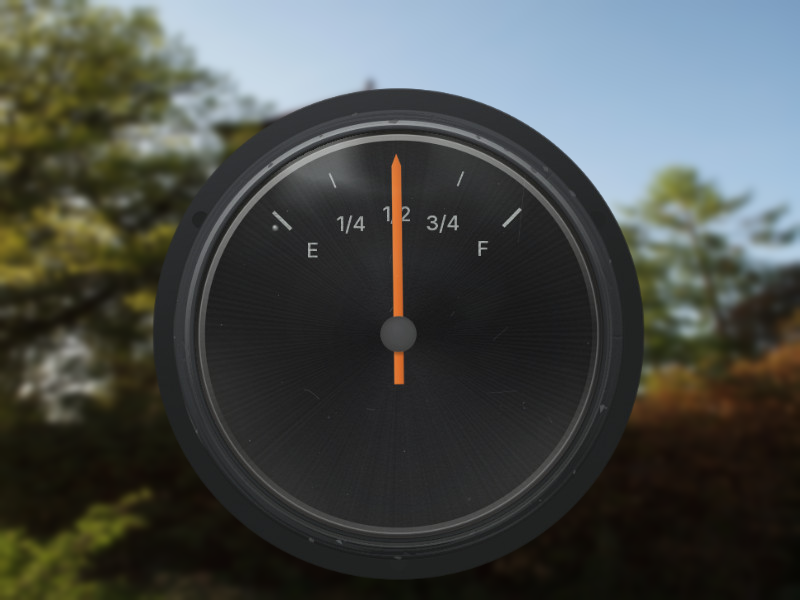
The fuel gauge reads 0.5
